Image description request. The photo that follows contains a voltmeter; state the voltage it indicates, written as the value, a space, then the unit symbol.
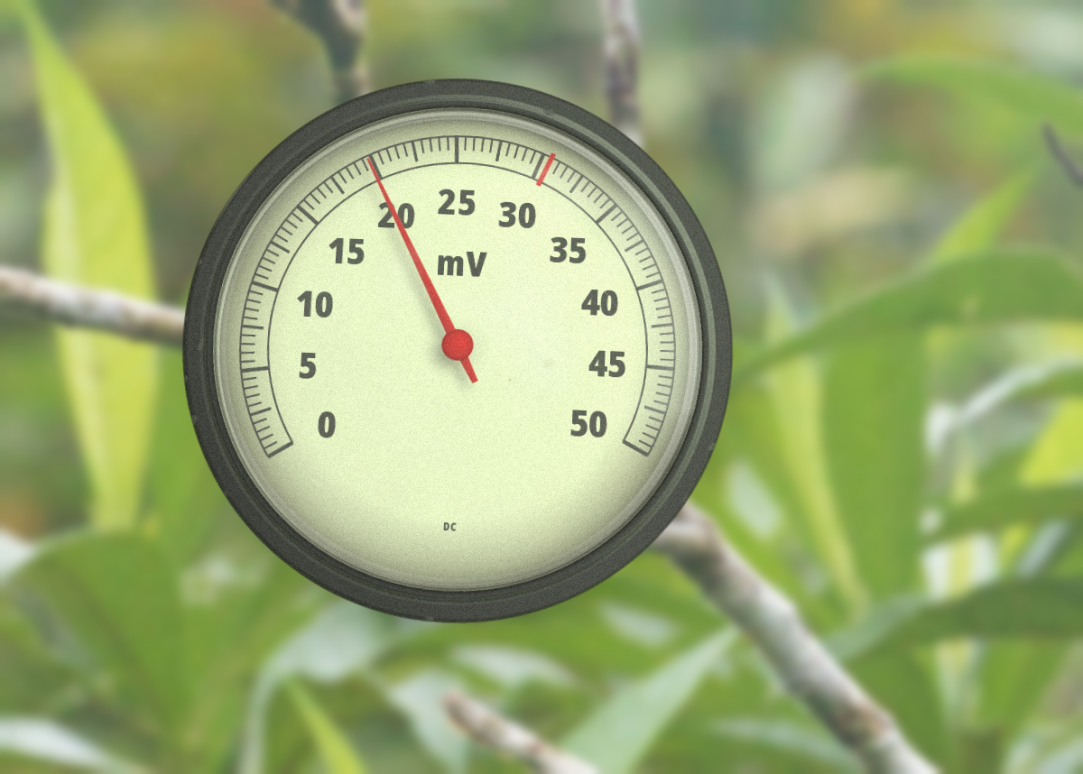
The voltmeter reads 19.75 mV
